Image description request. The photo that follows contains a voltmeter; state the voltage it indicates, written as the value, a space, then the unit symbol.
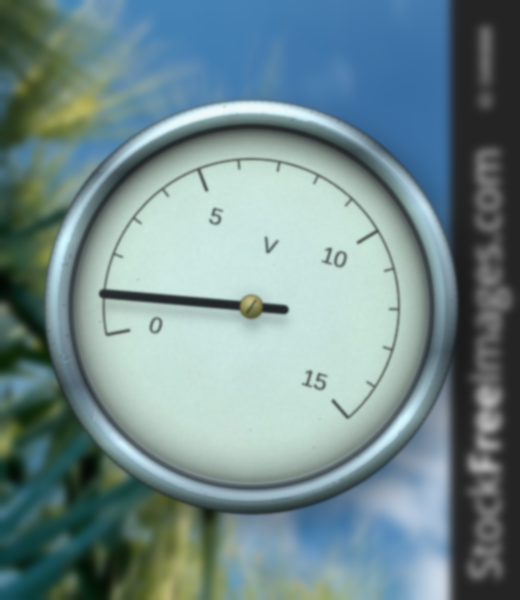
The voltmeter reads 1 V
